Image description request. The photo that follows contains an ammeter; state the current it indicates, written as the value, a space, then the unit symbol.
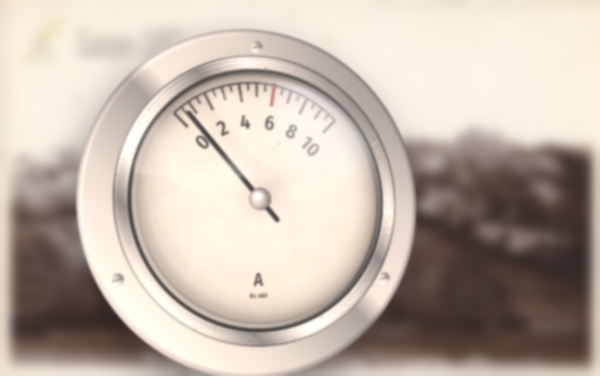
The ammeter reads 0.5 A
